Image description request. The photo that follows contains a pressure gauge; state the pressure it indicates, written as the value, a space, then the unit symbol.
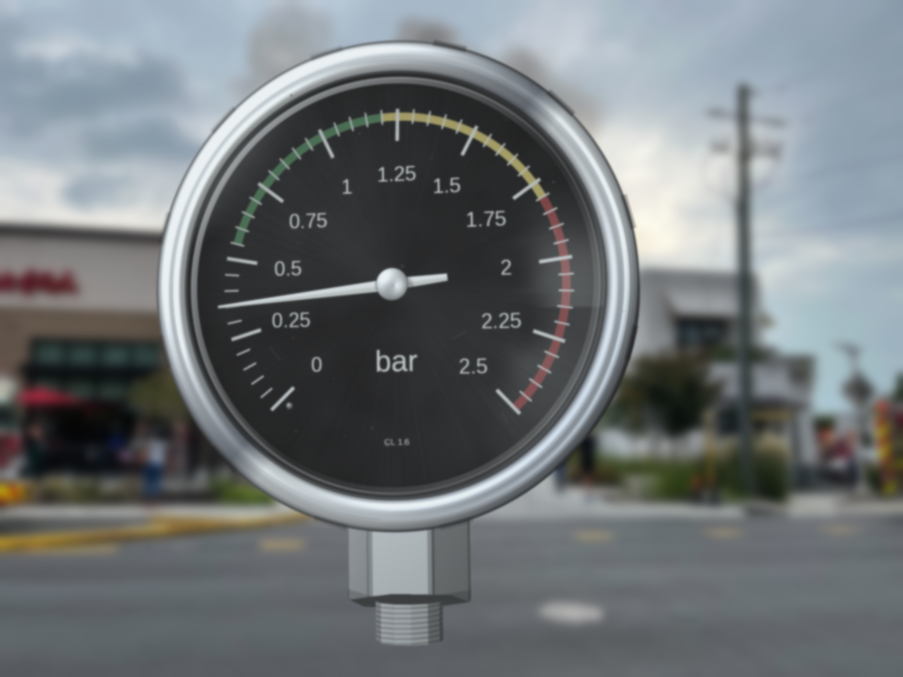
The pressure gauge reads 0.35 bar
